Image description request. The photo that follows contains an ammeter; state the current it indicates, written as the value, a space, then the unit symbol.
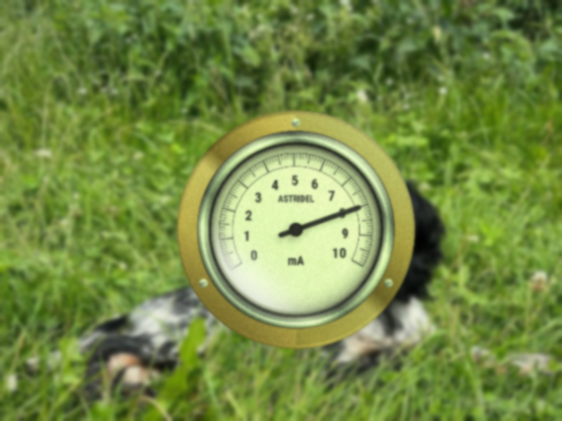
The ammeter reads 8 mA
